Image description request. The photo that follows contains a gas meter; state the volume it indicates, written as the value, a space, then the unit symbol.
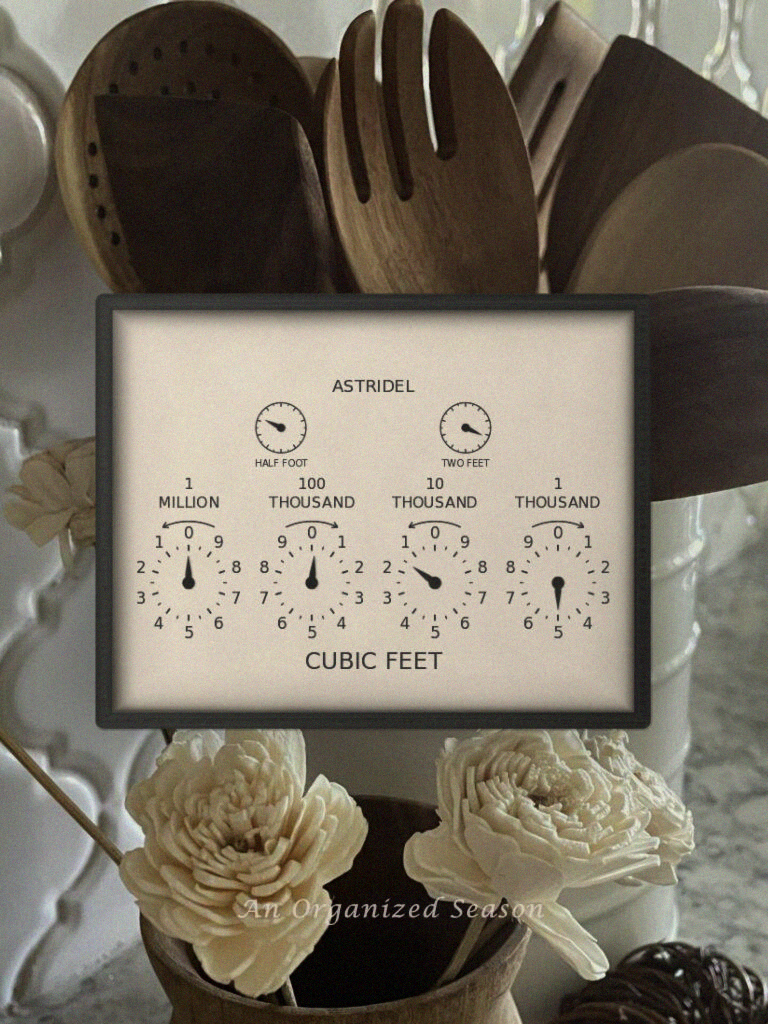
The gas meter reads 1500 ft³
